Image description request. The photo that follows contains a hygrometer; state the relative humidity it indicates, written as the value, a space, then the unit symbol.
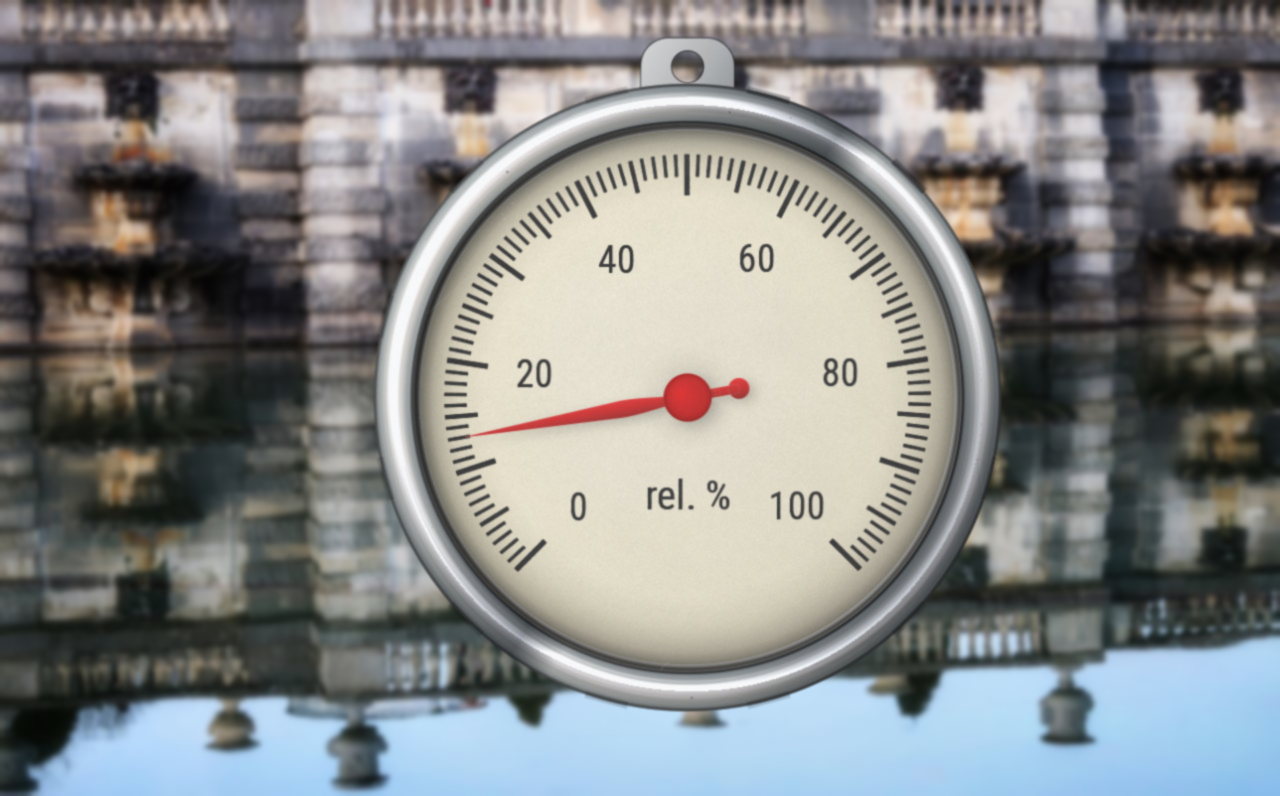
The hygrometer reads 13 %
